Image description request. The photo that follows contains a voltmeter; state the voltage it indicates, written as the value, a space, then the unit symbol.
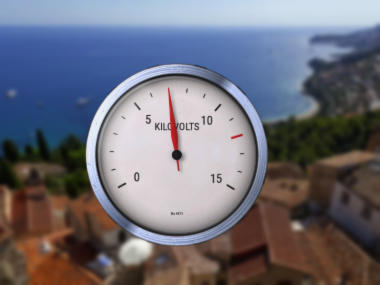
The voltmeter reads 7 kV
